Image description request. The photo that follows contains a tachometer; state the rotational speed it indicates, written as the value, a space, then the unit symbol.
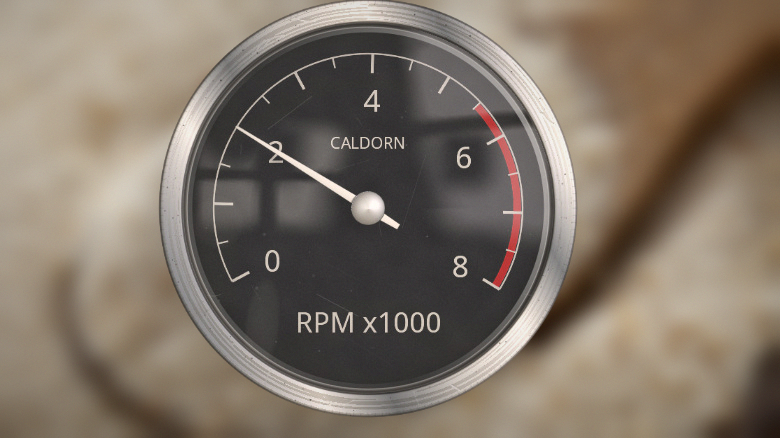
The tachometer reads 2000 rpm
